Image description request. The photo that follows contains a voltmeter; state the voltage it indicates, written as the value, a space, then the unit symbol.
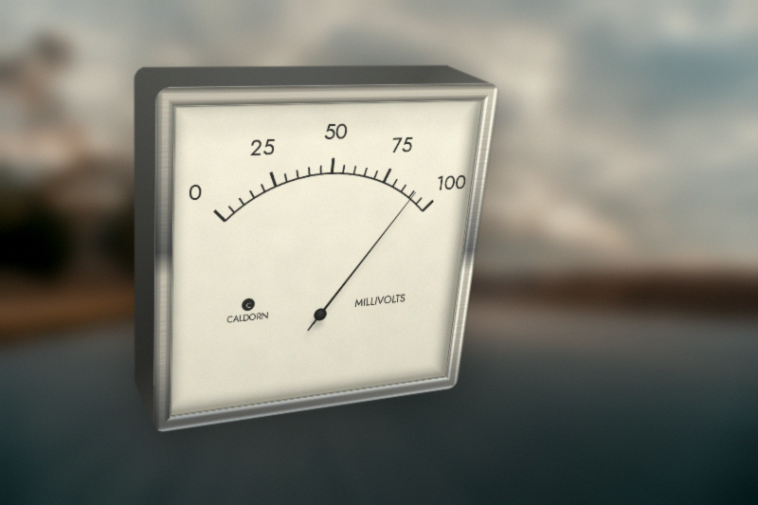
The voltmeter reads 90 mV
